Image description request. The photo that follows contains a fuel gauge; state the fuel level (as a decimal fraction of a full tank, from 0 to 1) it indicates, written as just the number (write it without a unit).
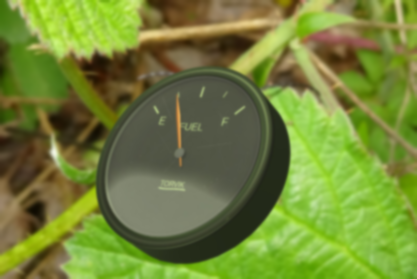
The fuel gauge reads 0.25
